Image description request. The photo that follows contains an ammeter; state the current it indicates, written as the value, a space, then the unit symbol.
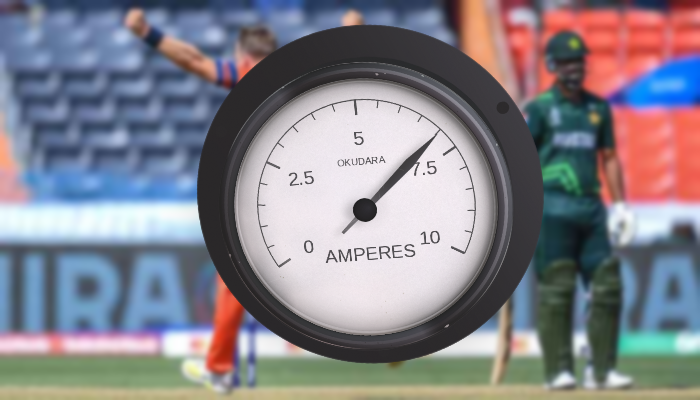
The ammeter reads 7 A
